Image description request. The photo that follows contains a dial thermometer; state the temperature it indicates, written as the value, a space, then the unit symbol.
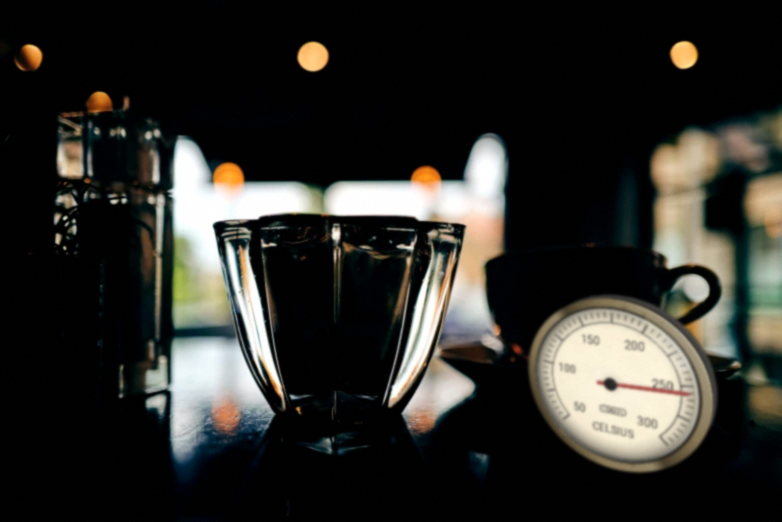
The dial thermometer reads 255 °C
